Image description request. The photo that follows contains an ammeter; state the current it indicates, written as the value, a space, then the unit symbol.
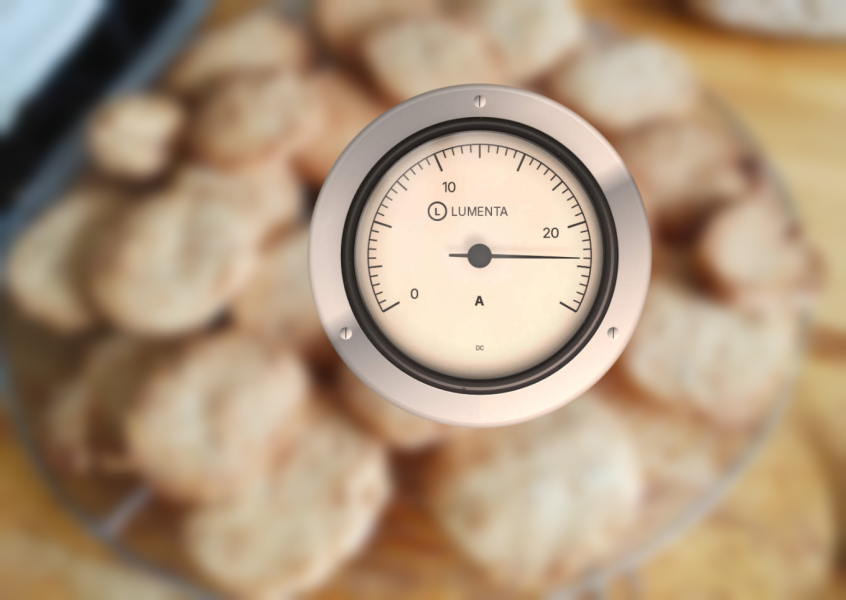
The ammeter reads 22 A
